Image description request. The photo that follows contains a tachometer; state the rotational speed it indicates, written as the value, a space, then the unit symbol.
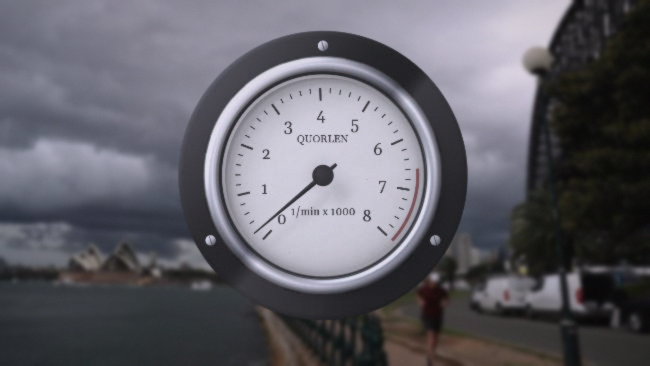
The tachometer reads 200 rpm
